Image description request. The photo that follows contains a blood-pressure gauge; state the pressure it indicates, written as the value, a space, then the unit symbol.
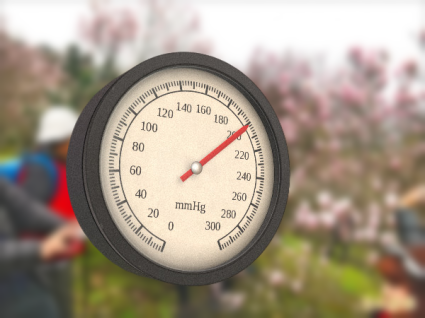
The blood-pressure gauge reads 200 mmHg
